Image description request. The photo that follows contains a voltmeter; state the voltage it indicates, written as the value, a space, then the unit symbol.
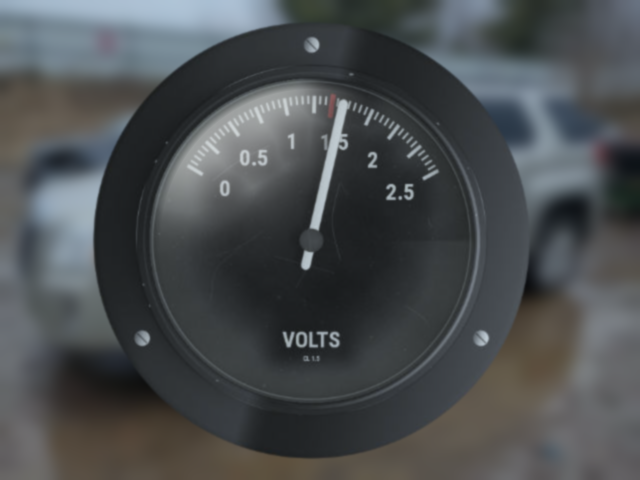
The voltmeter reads 1.5 V
